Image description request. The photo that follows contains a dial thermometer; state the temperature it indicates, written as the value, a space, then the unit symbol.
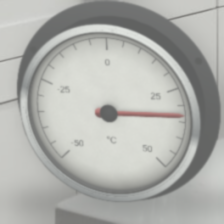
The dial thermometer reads 32.5 °C
